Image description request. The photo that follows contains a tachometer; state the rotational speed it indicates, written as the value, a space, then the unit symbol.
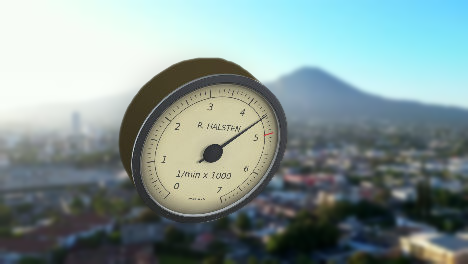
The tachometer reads 4500 rpm
